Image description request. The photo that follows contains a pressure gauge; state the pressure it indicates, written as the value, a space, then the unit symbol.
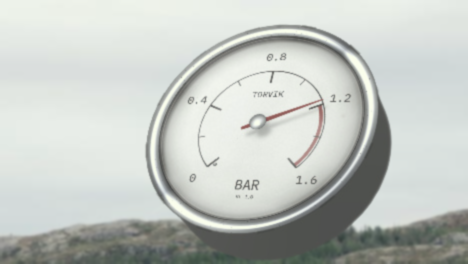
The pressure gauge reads 1.2 bar
